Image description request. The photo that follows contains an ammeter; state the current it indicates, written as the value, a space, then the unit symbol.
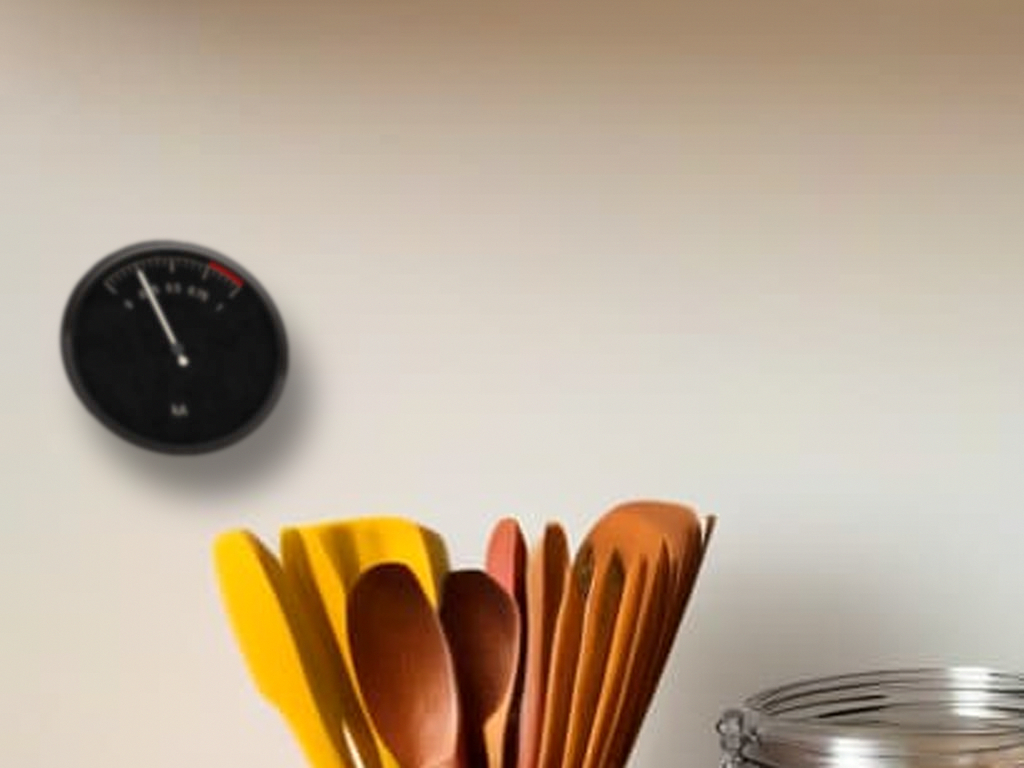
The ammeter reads 0.25 kA
